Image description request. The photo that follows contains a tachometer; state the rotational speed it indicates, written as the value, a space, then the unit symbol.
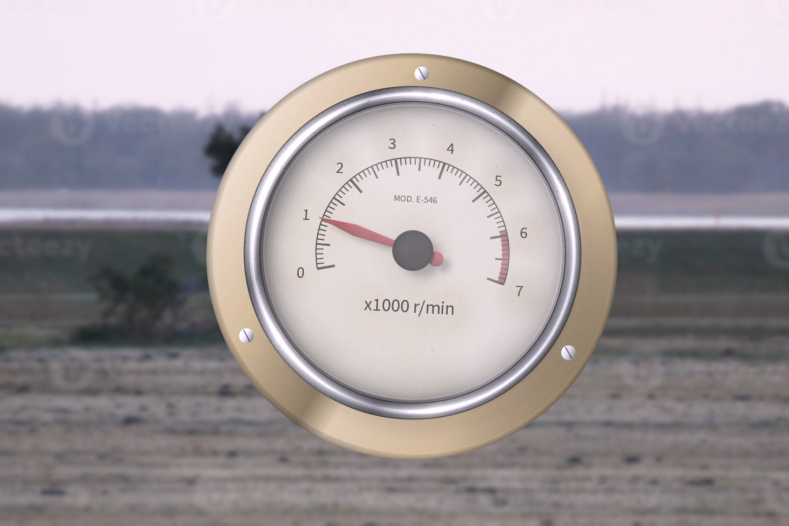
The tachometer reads 1000 rpm
